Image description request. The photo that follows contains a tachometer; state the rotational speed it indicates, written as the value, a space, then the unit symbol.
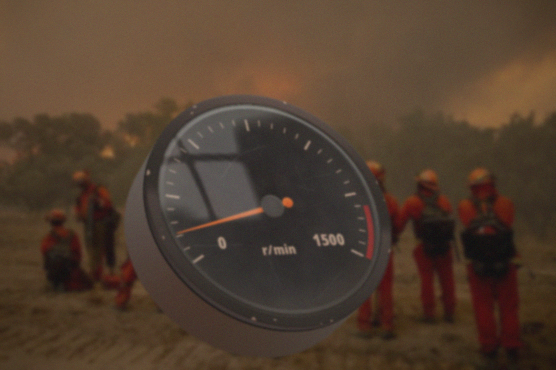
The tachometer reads 100 rpm
